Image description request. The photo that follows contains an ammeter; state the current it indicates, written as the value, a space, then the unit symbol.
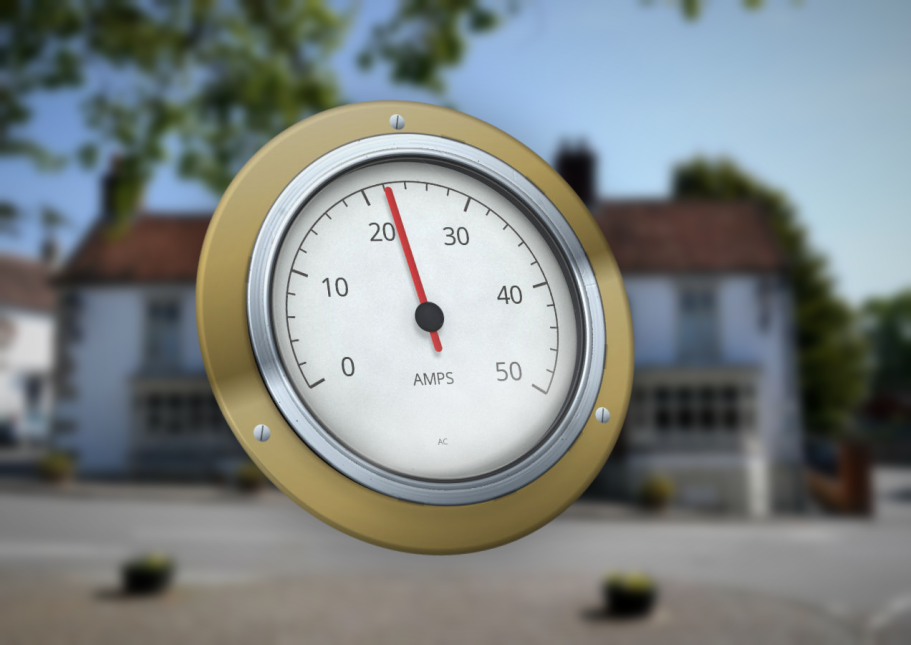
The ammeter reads 22 A
